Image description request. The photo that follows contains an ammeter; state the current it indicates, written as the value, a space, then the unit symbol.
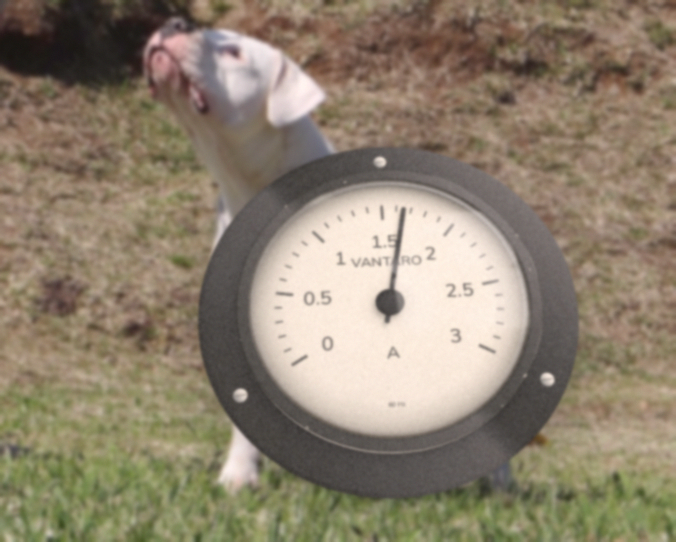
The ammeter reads 1.65 A
